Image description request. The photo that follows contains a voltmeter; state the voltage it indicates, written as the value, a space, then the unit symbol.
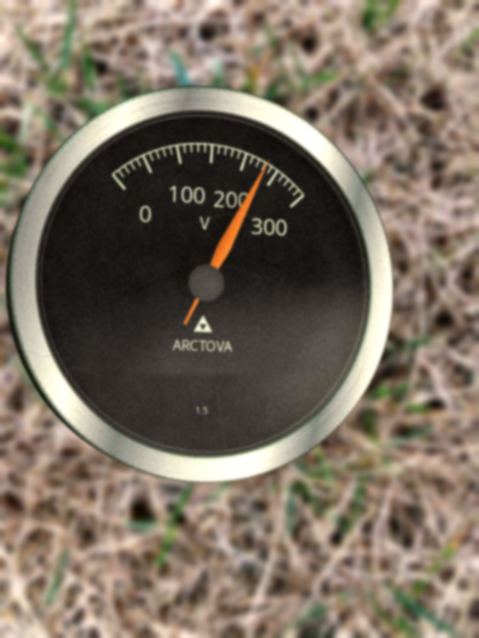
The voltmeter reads 230 V
